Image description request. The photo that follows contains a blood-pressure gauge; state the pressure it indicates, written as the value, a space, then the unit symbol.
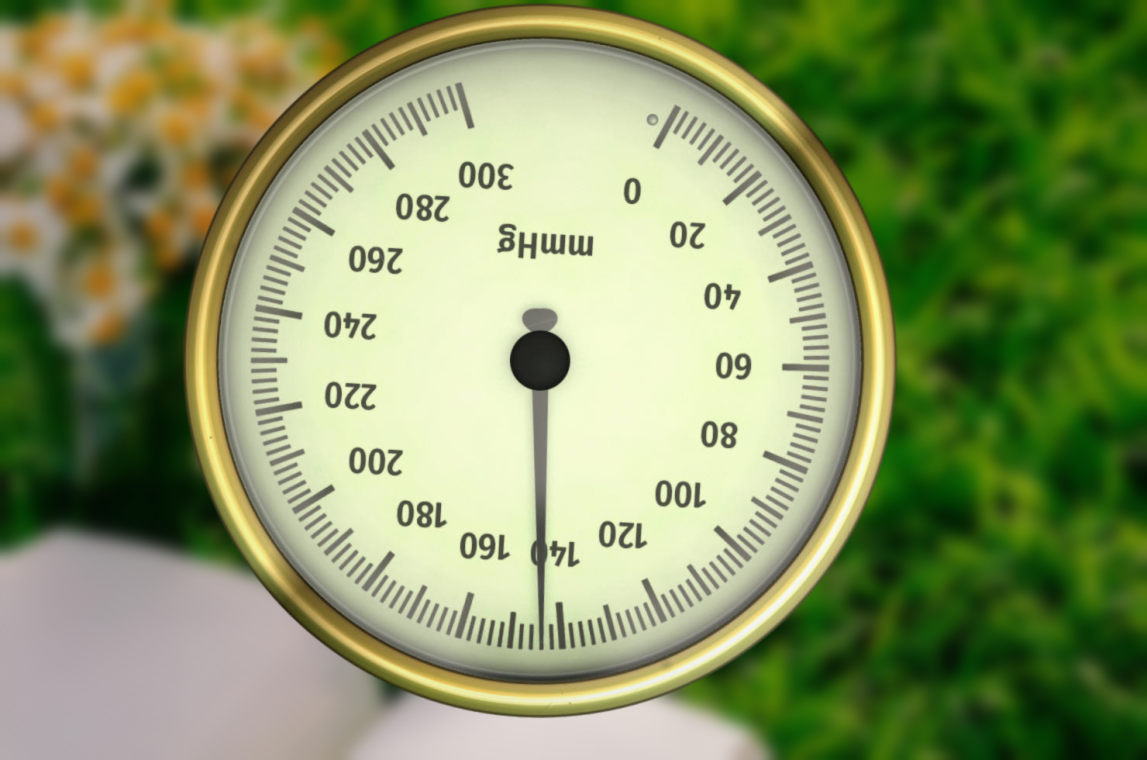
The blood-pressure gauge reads 144 mmHg
